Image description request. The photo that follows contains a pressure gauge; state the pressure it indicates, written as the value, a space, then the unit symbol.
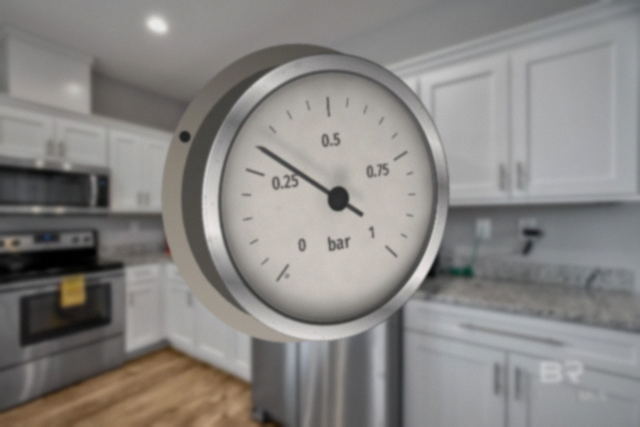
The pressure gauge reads 0.3 bar
